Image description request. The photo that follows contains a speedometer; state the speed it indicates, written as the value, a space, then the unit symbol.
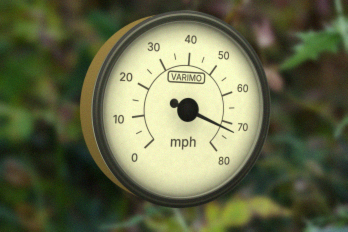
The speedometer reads 72.5 mph
